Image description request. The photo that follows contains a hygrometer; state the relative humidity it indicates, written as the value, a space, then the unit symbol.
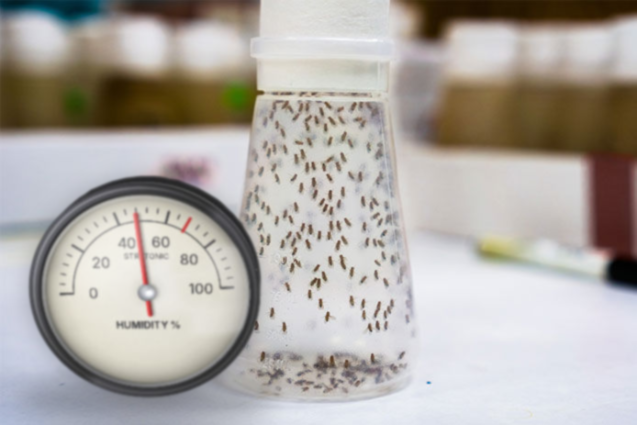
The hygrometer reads 48 %
